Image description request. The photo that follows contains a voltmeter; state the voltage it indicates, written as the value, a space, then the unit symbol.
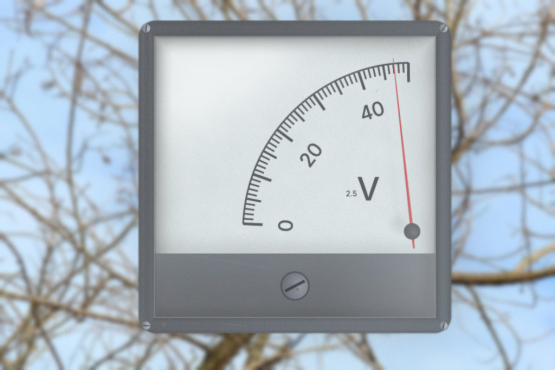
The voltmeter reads 47 V
